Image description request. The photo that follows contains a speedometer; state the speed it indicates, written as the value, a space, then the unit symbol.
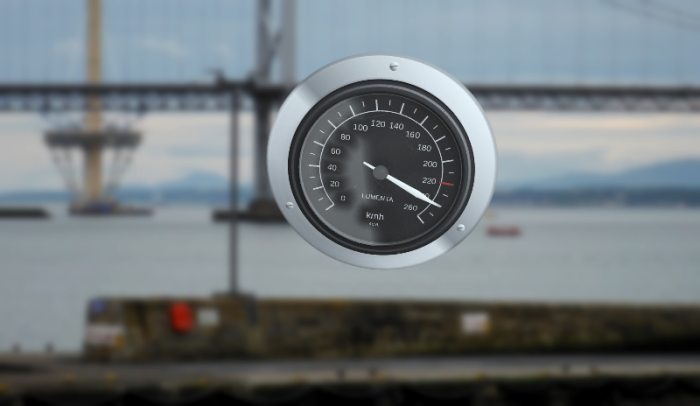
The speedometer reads 240 km/h
